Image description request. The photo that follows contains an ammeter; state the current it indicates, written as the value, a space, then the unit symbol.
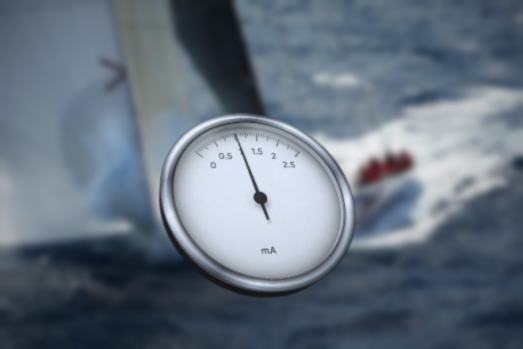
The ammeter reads 1 mA
